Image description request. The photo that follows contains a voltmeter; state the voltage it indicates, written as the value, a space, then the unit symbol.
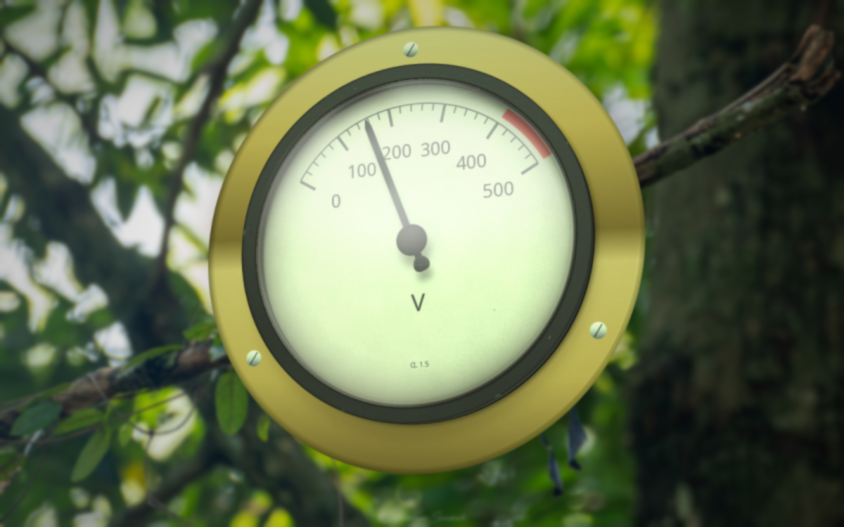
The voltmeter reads 160 V
